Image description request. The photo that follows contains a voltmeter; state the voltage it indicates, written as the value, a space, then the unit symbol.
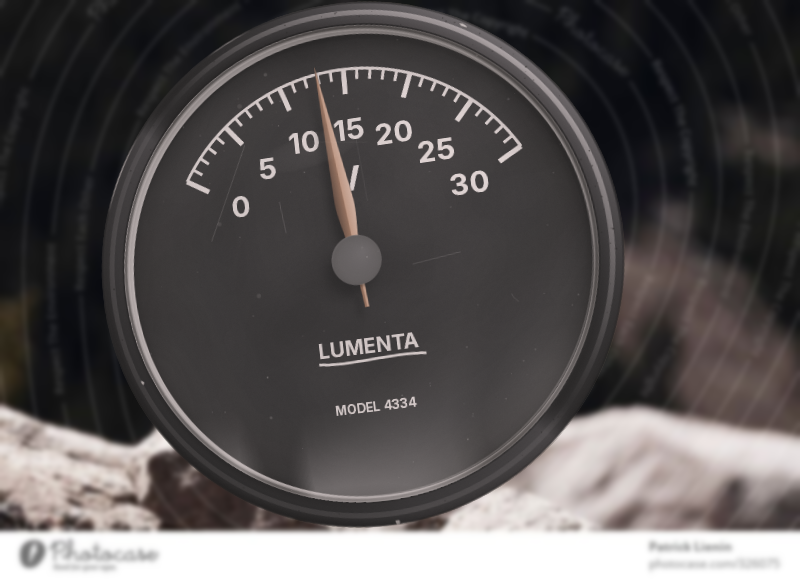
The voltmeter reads 13 V
